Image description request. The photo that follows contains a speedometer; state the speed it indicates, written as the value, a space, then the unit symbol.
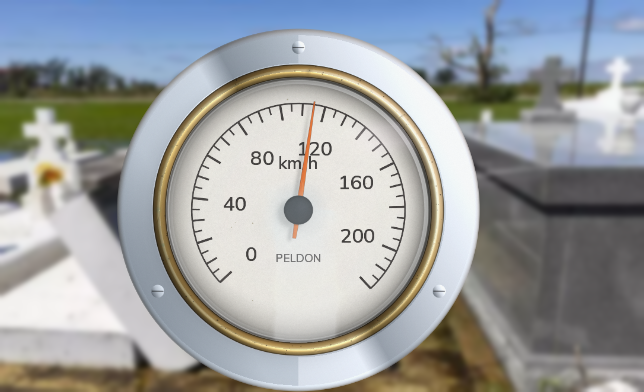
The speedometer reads 115 km/h
